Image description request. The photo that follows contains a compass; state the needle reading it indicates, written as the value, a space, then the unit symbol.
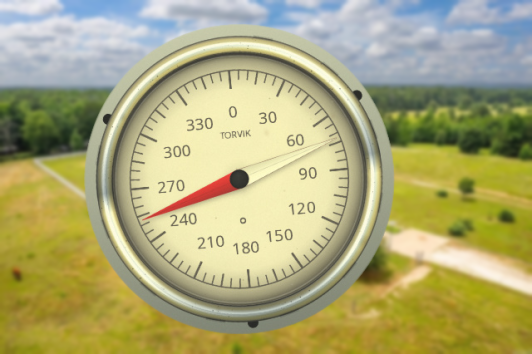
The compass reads 252.5 °
